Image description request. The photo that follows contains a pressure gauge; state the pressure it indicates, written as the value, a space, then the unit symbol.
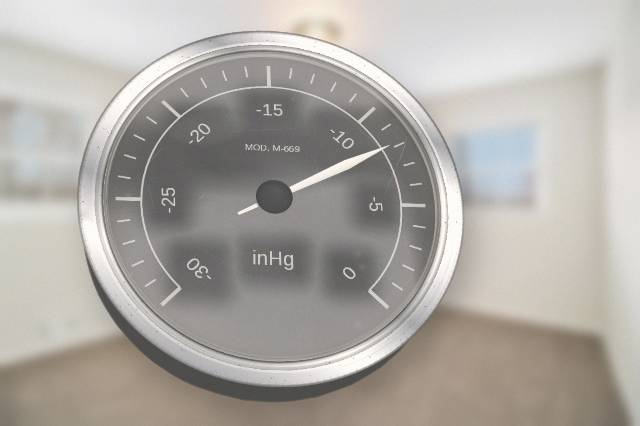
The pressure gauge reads -8 inHg
